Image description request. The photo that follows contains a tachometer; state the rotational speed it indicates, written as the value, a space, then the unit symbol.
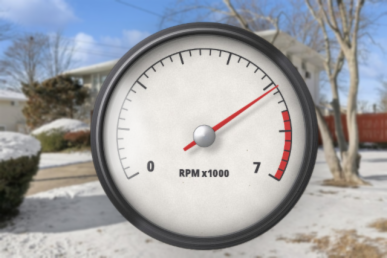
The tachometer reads 5100 rpm
